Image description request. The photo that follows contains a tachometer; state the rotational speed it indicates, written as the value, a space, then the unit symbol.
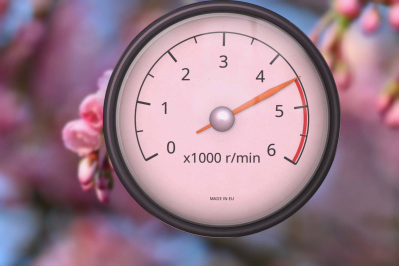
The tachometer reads 4500 rpm
